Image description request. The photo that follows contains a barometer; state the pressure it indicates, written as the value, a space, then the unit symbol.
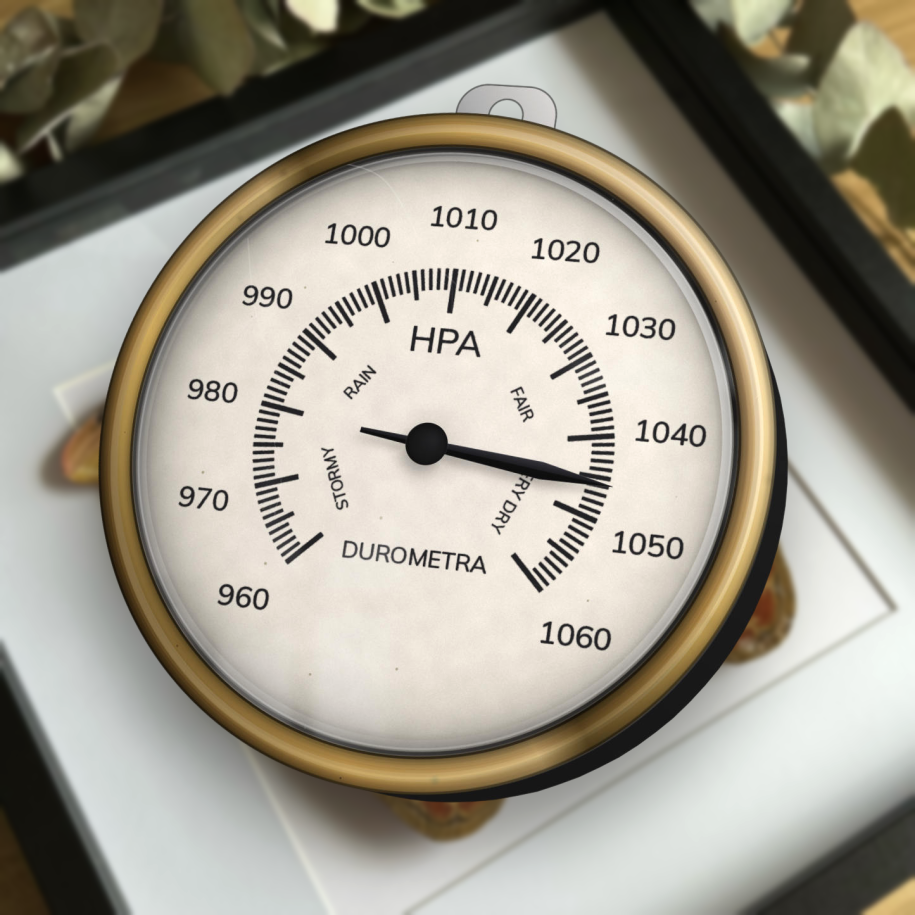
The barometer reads 1046 hPa
